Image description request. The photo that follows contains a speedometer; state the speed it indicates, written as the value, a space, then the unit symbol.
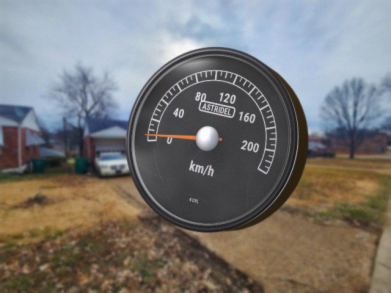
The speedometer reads 5 km/h
